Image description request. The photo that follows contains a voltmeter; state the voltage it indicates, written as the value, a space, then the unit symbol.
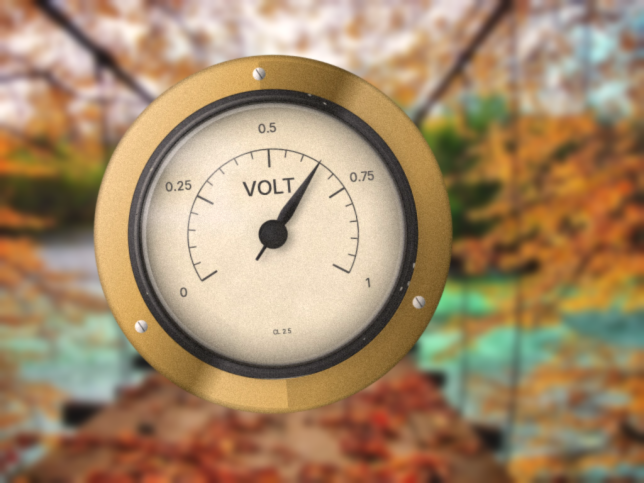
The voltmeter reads 0.65 V
